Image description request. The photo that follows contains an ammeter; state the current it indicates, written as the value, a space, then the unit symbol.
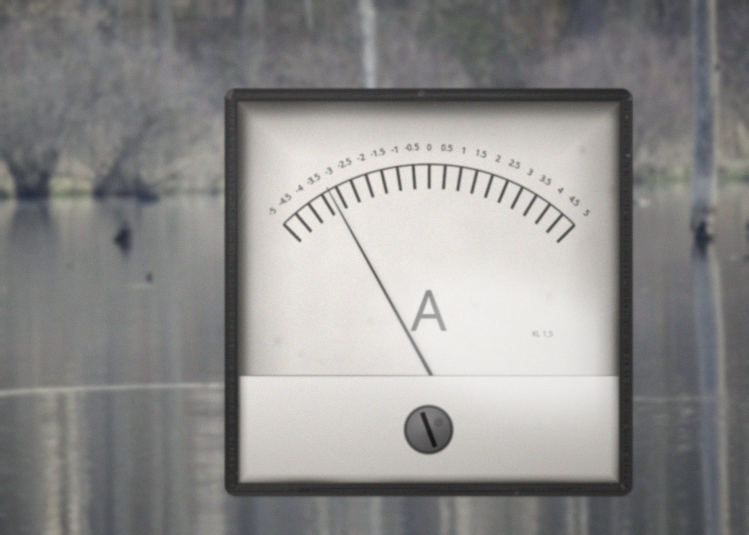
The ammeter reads -3.25 A
